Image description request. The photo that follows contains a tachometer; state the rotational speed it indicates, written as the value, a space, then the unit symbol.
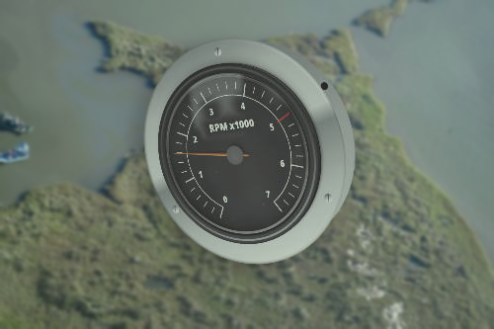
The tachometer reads 1600 rpm
